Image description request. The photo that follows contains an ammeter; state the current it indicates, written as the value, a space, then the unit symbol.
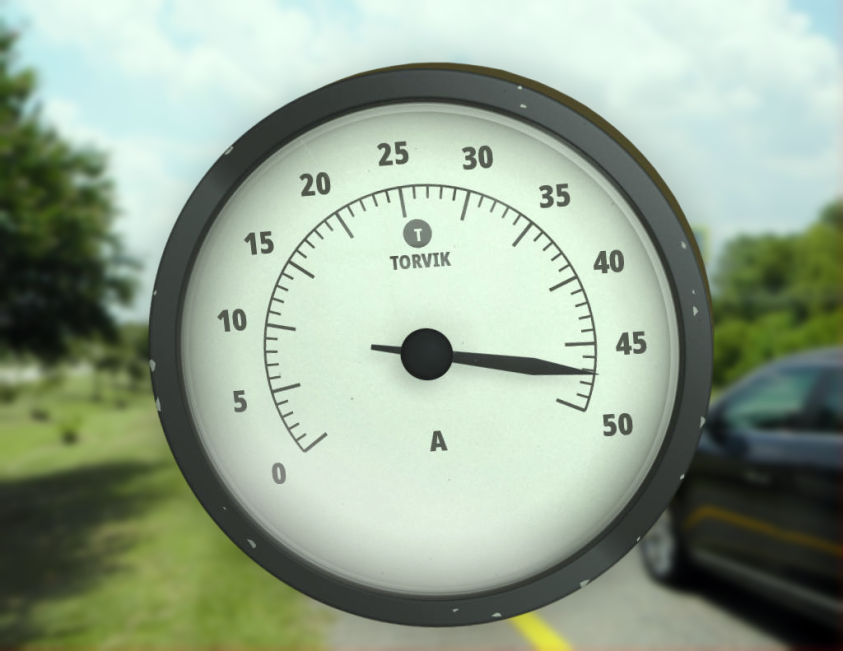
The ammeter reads 47 A
